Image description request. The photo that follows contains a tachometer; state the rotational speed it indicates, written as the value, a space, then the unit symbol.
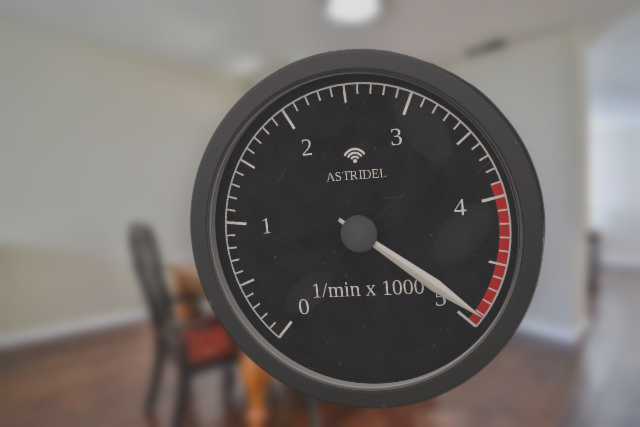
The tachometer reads 4900 rpm
